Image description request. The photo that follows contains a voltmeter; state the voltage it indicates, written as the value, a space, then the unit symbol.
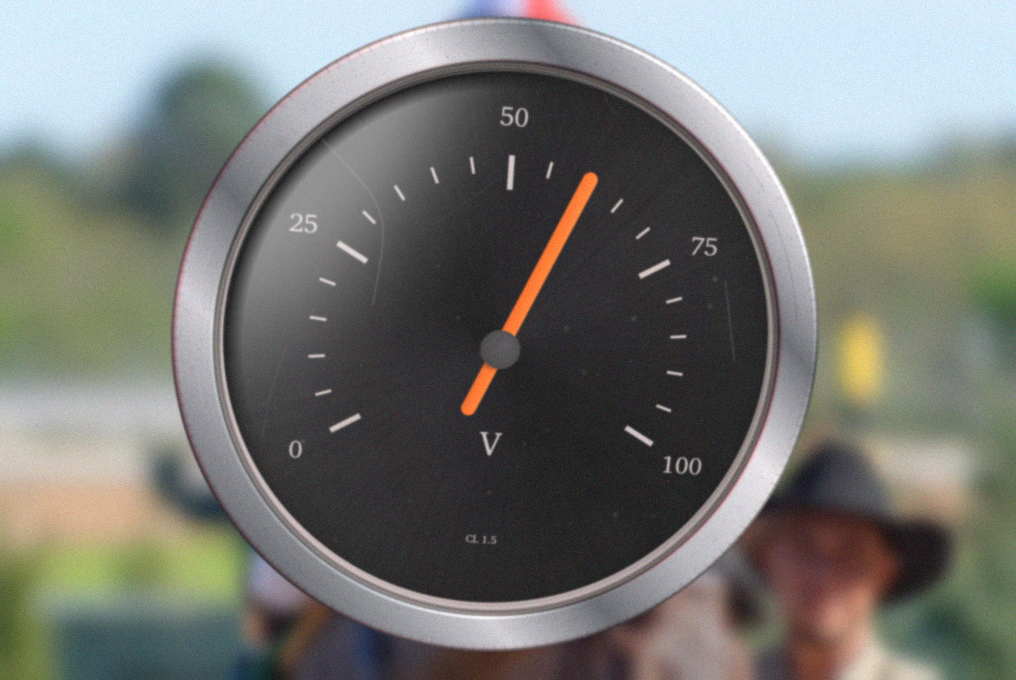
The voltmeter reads 60 V
